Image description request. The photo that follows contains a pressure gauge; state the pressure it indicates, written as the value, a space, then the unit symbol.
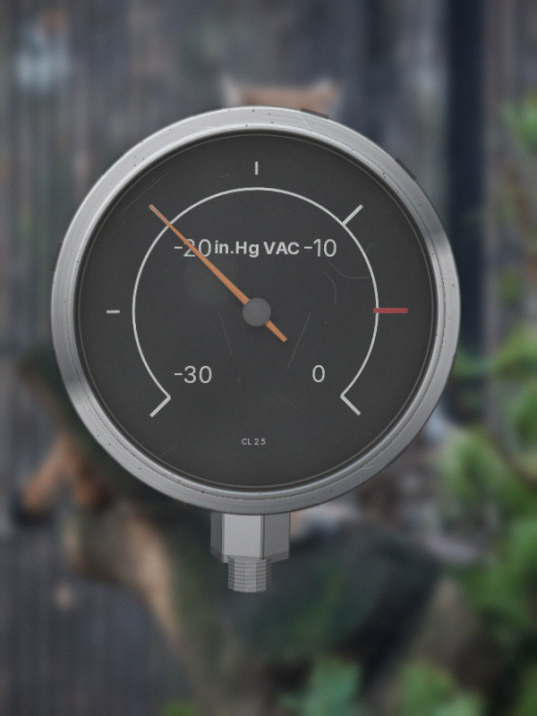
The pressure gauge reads -20 inHg
